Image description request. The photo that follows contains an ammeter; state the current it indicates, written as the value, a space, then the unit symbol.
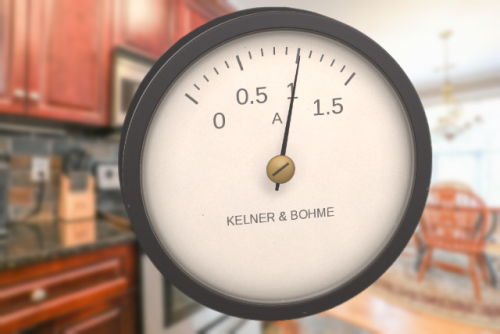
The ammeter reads 1 A
